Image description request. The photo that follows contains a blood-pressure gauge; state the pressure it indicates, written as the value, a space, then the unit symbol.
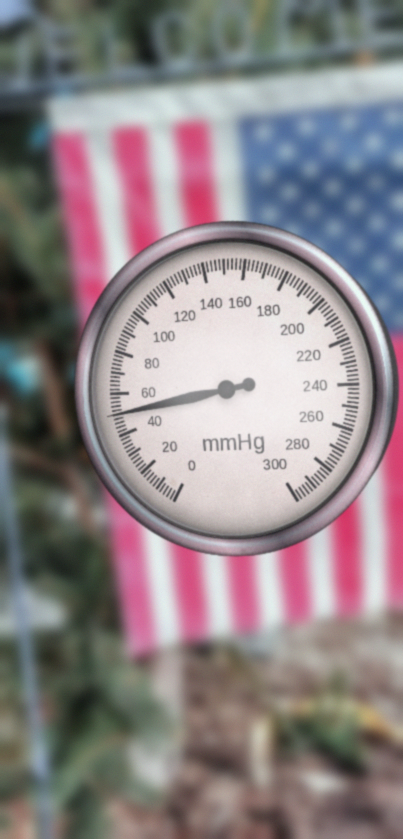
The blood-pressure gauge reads 50 mmHg
